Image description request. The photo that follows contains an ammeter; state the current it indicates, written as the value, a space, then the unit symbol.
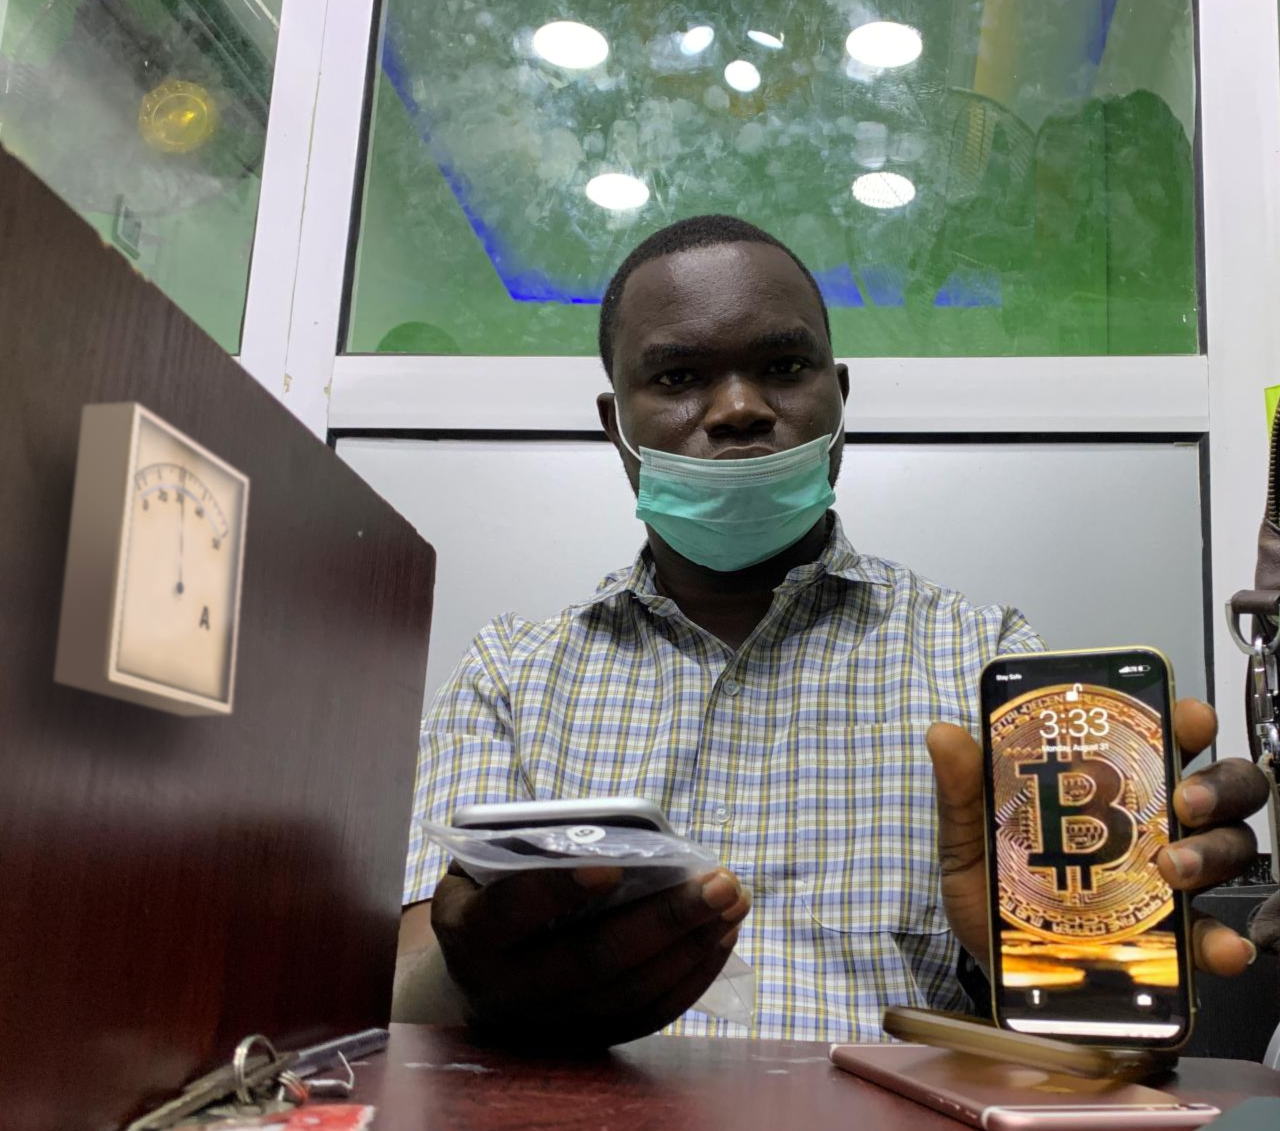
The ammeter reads 30 A
